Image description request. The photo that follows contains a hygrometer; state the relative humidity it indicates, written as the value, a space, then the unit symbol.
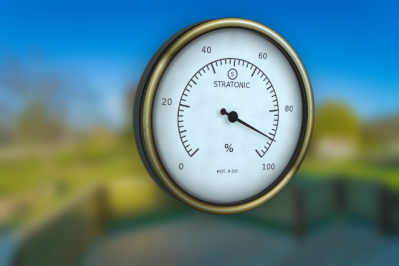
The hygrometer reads 92 %
